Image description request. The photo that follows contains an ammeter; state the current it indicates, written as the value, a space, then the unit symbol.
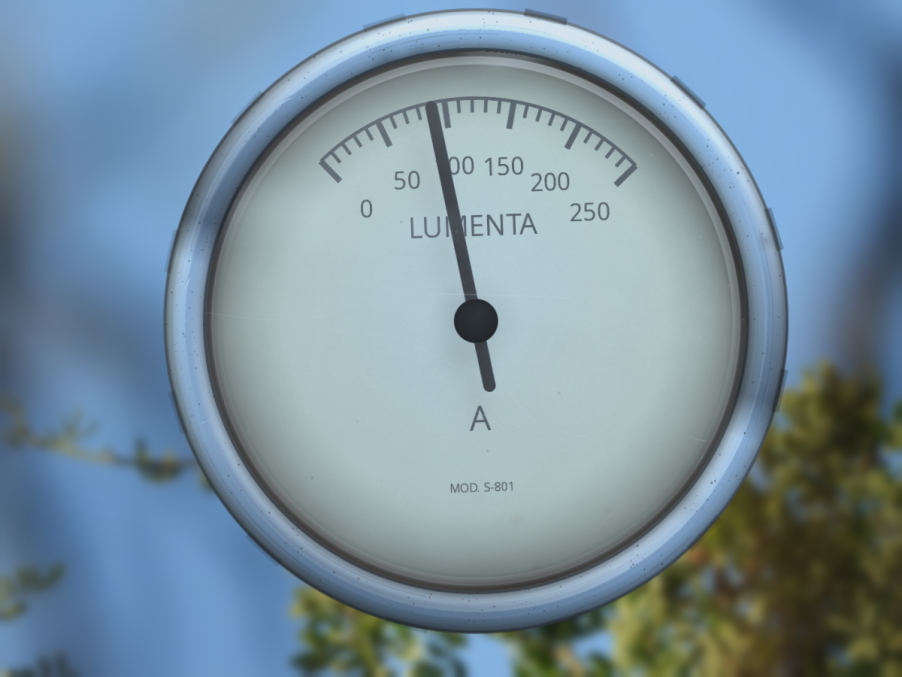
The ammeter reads 90 A
